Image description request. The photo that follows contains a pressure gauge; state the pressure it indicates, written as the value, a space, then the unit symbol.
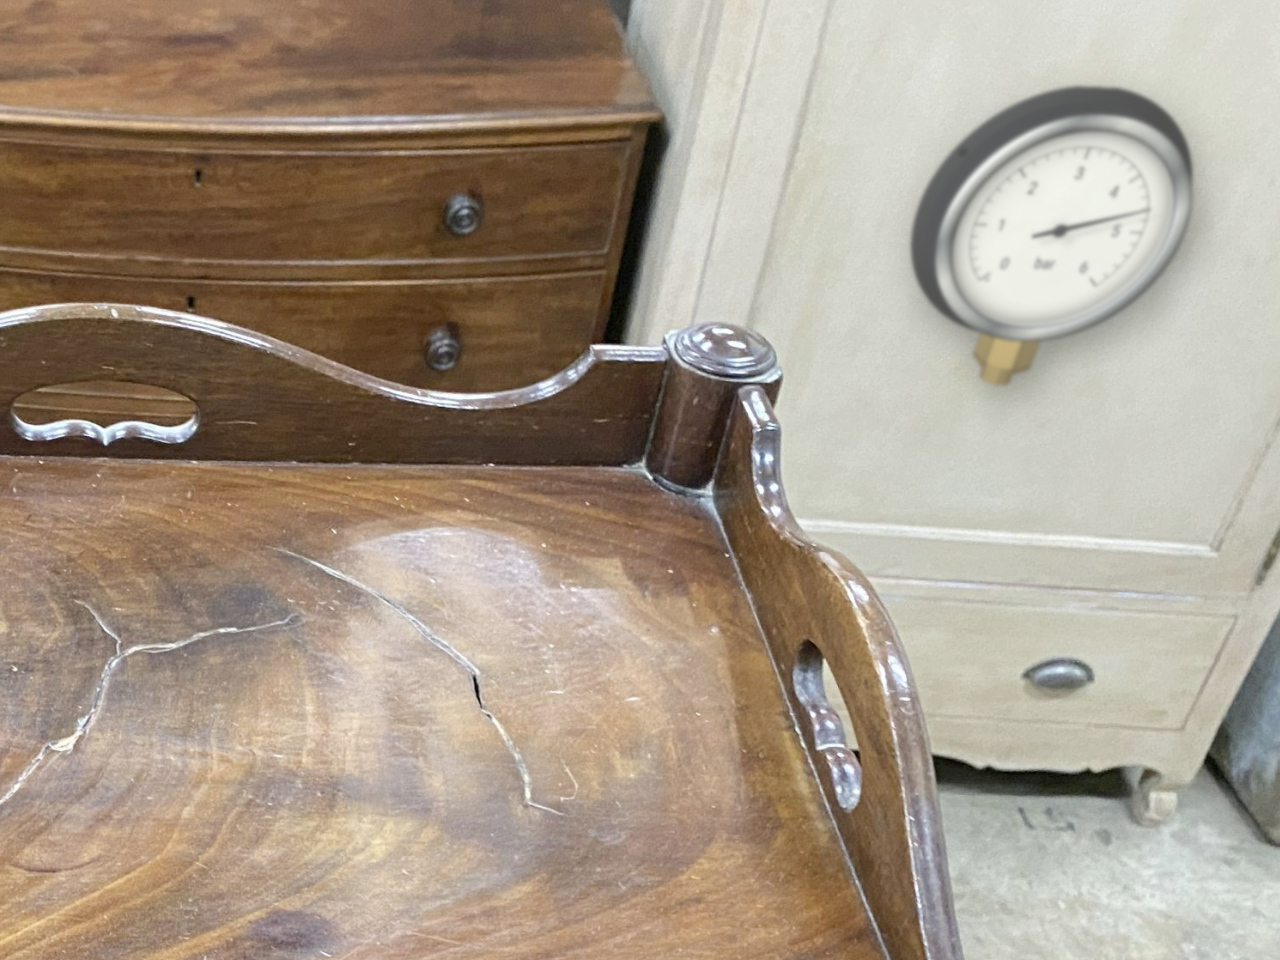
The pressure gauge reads 4.6 bar
